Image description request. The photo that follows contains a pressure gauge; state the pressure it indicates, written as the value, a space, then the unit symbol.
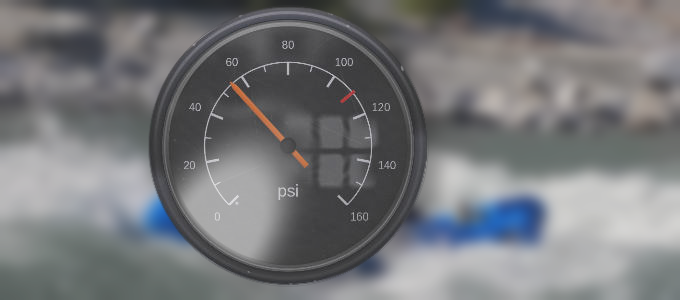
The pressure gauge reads 55 psi
